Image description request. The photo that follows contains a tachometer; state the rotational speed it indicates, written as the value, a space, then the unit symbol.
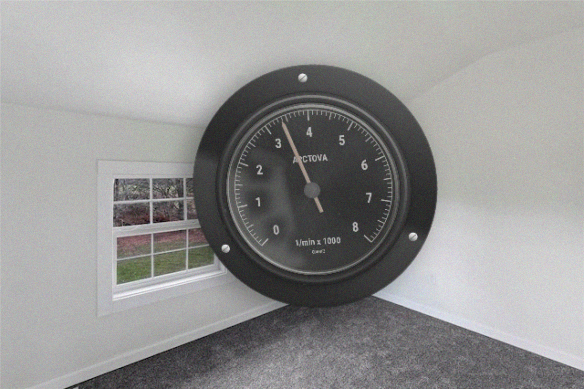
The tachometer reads 3400 rpm
